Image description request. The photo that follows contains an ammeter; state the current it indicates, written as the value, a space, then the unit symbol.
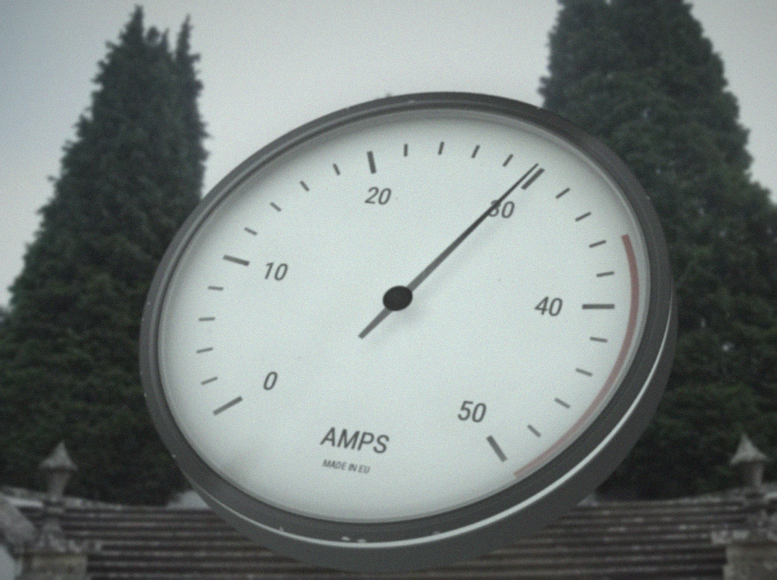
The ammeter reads 30 A
